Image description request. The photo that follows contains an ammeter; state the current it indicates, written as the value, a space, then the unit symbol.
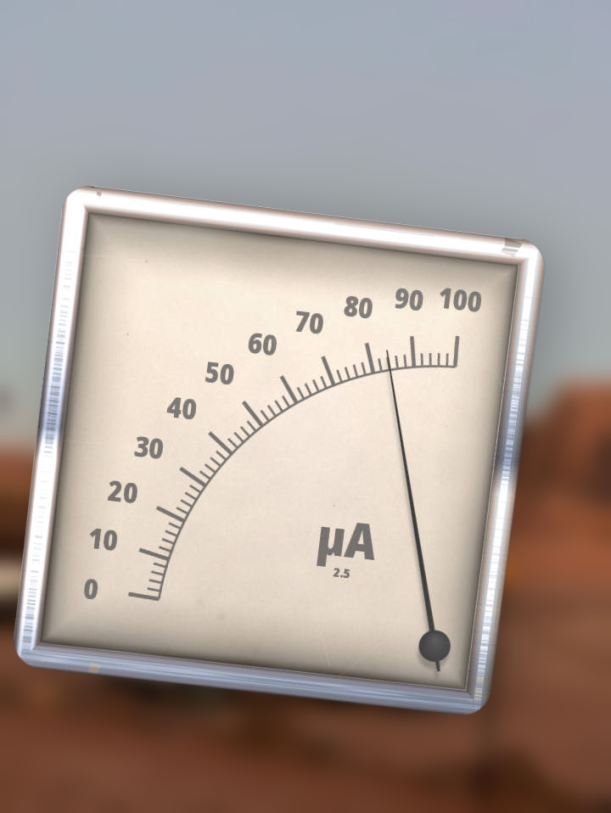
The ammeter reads 84 µA
